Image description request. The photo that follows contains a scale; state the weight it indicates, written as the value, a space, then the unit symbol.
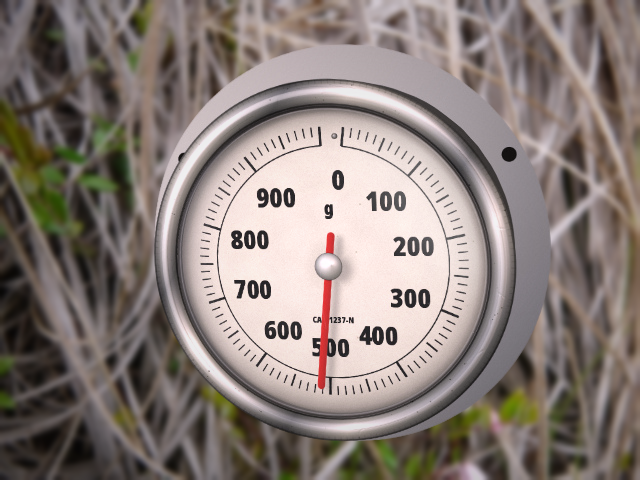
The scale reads 510 g
